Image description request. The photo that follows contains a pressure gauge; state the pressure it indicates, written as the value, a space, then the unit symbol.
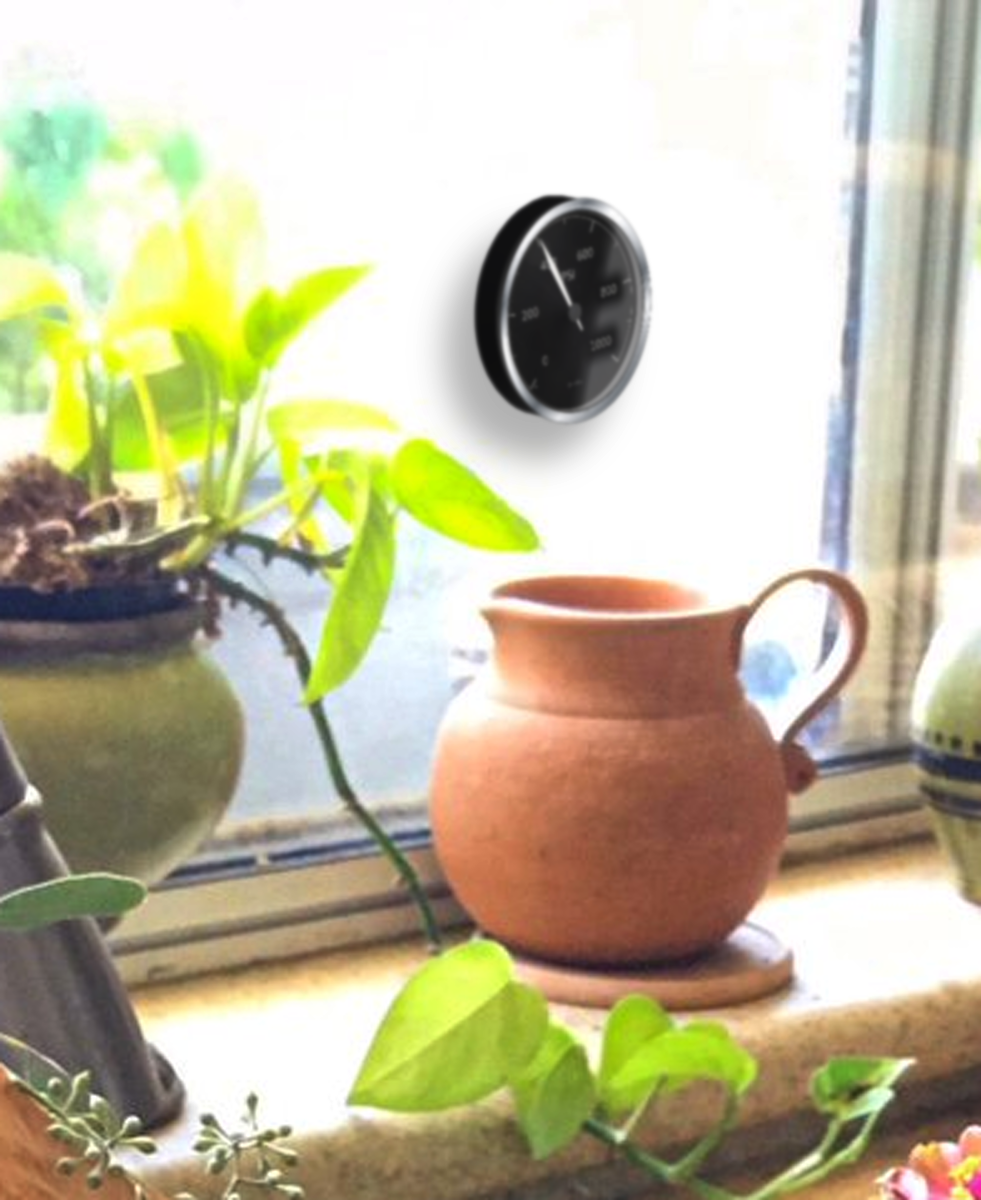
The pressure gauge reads 400 psi
